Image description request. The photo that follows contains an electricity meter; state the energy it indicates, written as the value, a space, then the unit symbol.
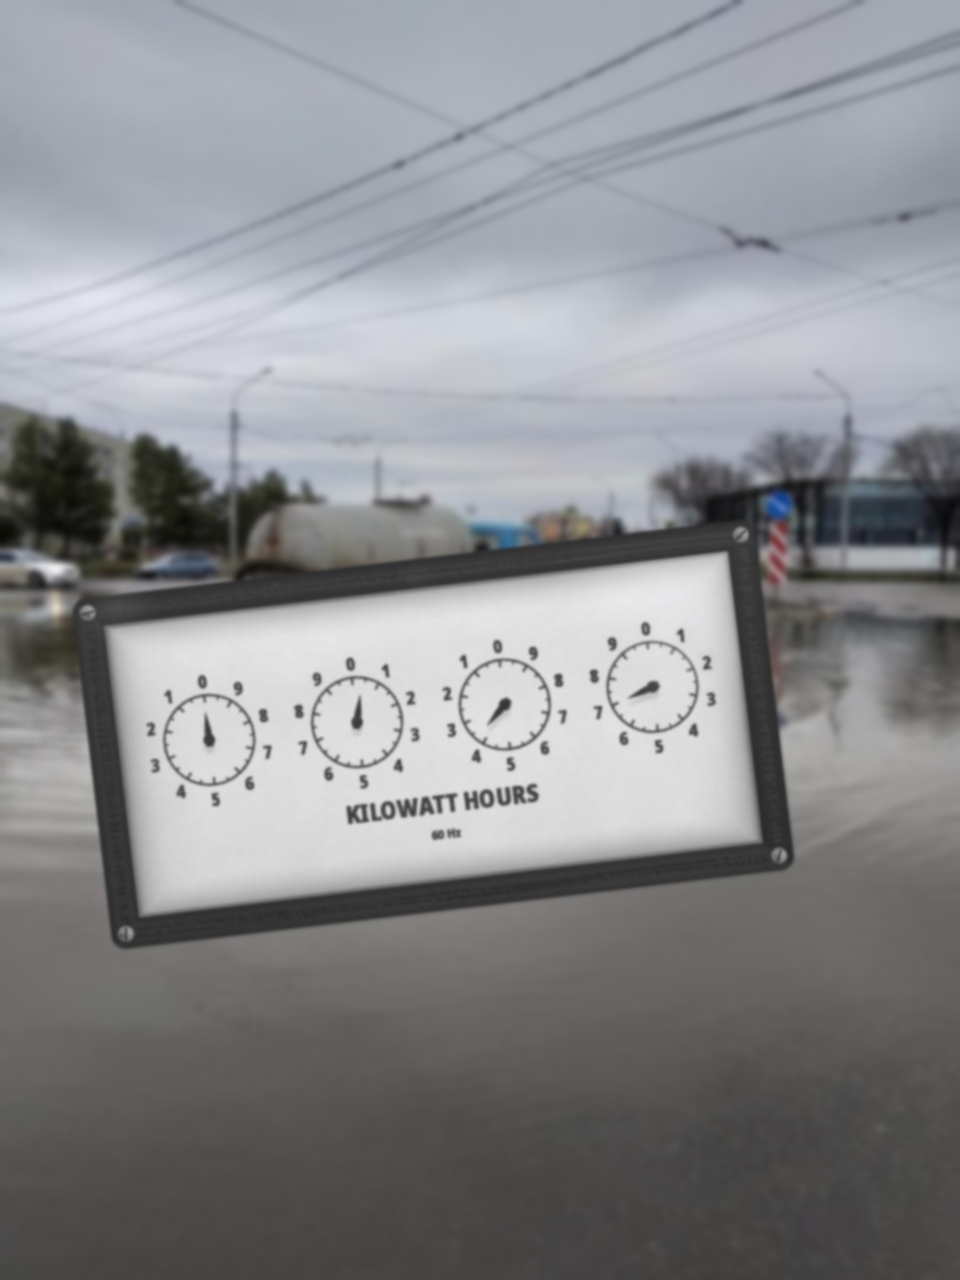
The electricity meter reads 37 kWh
